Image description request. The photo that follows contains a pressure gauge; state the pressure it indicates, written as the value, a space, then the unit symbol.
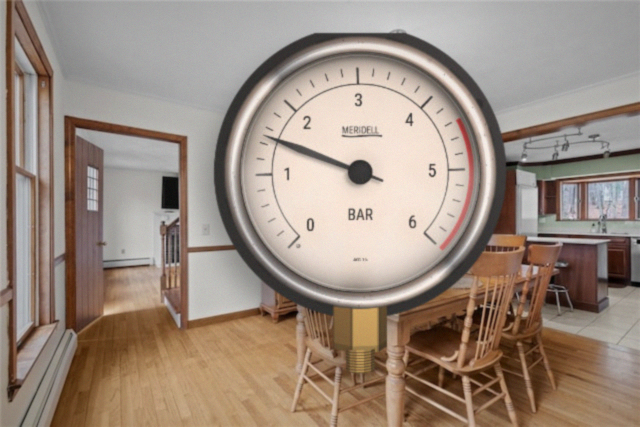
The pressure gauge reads 1.5 bar
